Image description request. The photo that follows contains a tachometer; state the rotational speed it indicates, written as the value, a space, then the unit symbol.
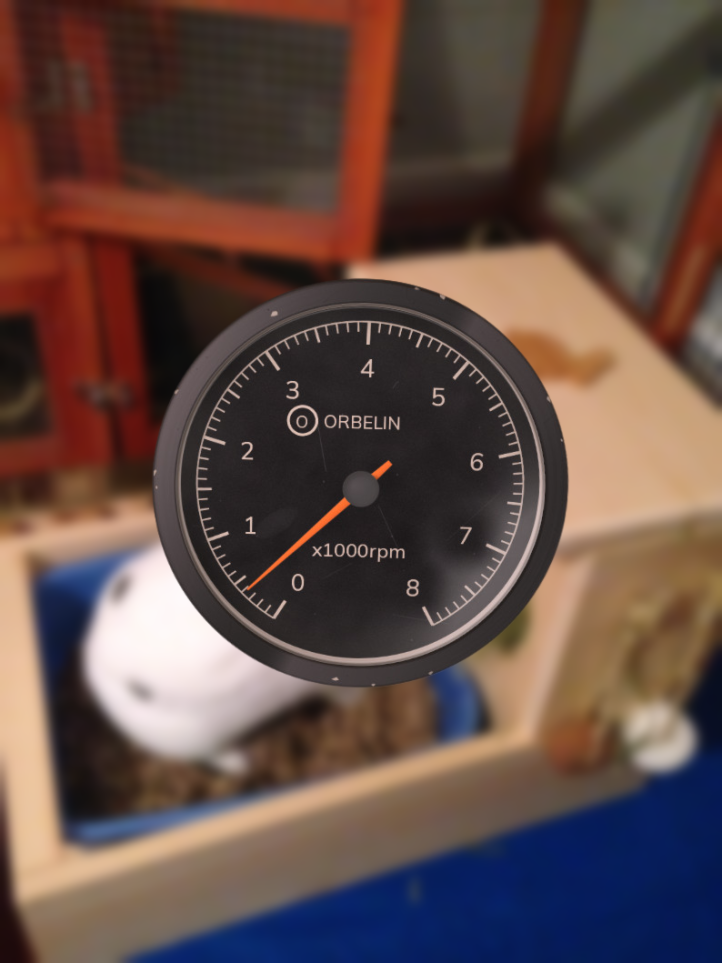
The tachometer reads 400 rpm
